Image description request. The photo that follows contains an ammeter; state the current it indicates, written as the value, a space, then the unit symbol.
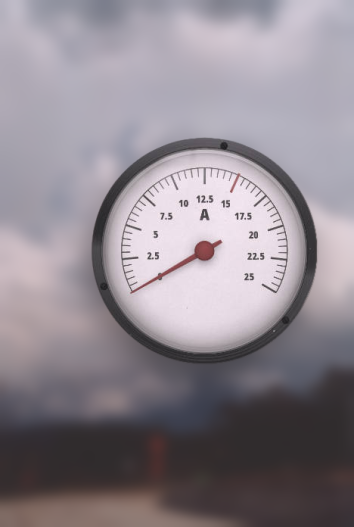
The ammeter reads 0 A
